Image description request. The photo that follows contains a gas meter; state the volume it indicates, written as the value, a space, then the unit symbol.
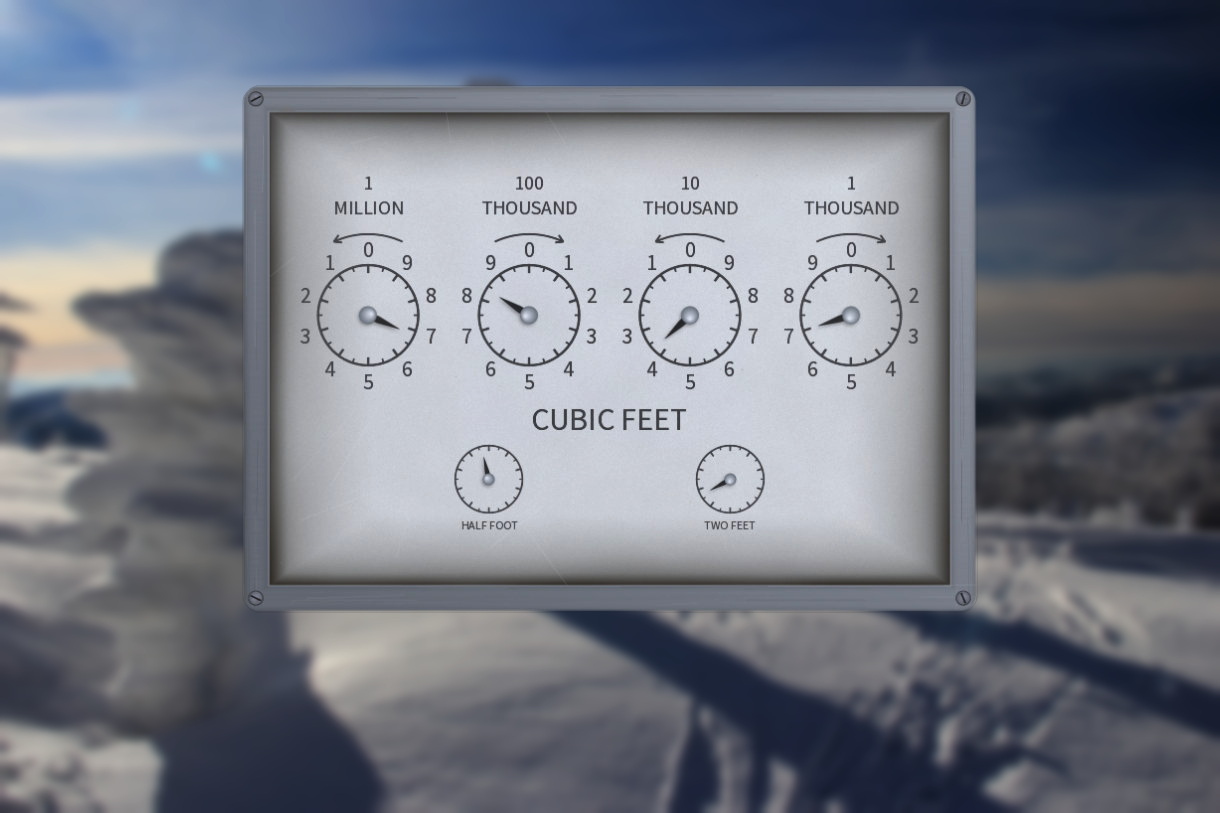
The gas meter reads 683700 ft³
